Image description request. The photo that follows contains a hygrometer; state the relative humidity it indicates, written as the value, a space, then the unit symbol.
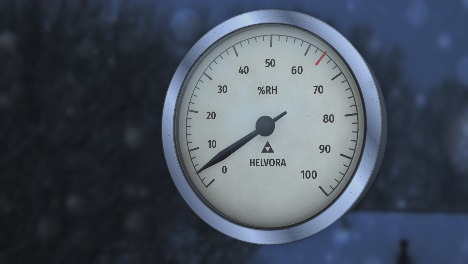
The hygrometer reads 4 %
